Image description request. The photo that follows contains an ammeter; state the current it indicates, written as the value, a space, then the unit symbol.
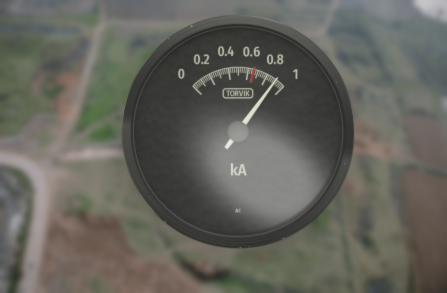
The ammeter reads 0.9 kA
